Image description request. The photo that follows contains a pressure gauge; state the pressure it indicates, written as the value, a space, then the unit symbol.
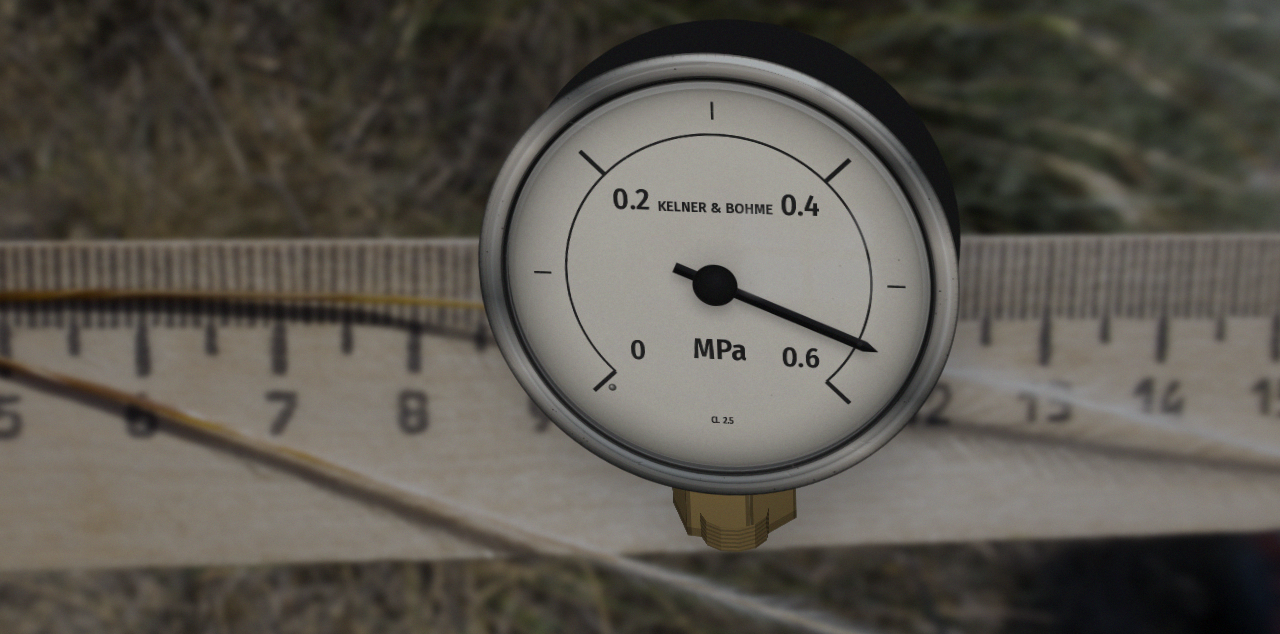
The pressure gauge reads 0.55 MPa
